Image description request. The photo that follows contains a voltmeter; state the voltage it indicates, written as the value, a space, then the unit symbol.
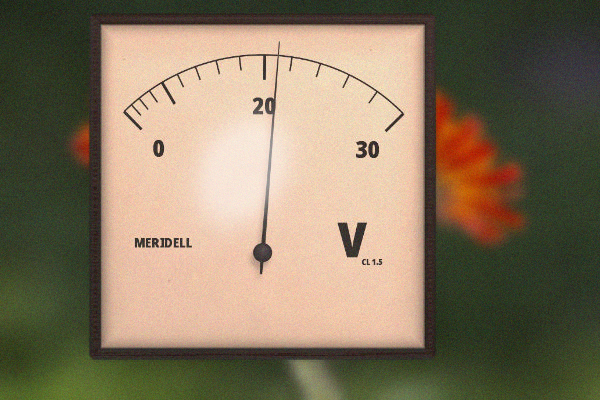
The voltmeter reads 21 V
